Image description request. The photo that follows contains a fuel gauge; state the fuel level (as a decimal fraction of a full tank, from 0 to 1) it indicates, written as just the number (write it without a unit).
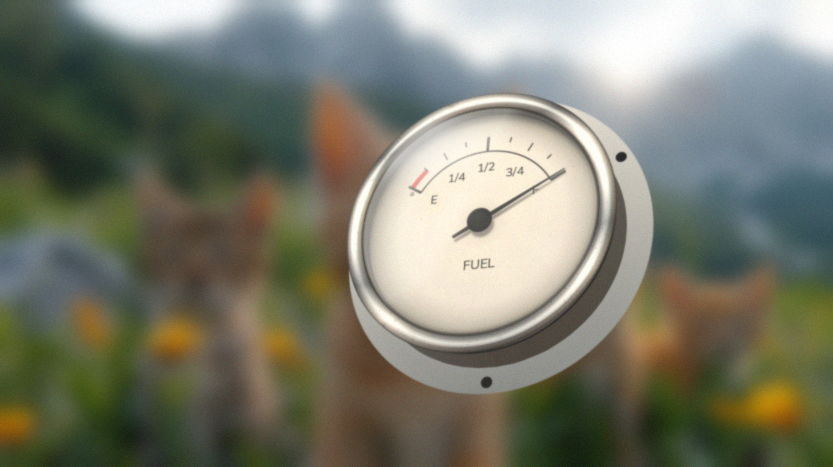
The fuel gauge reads 1
